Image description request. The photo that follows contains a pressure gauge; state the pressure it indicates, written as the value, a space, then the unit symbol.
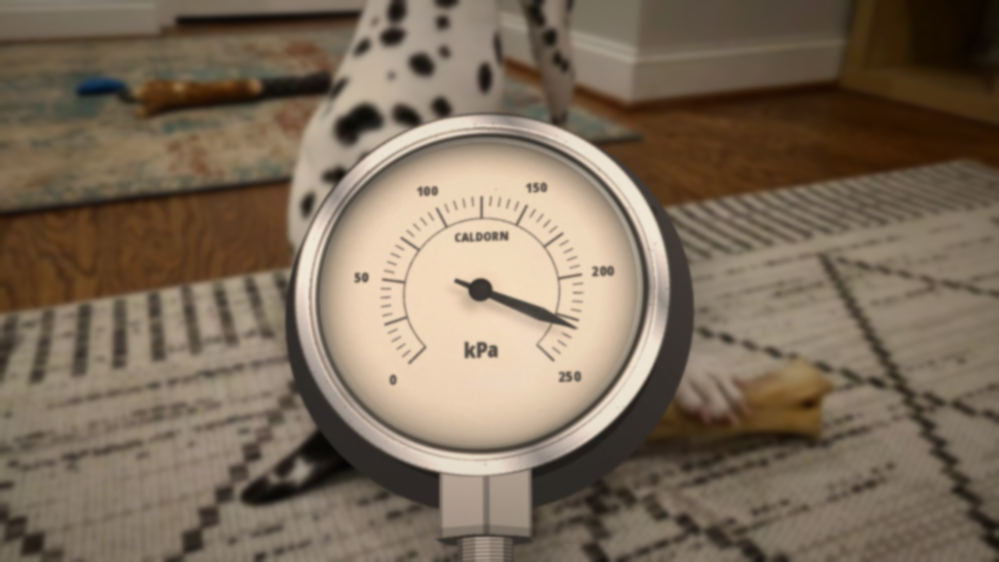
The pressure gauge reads 230 kPa
